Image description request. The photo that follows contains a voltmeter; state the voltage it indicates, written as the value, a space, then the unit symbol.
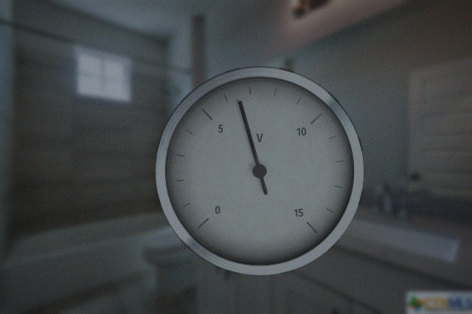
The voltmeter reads 6.5 V
